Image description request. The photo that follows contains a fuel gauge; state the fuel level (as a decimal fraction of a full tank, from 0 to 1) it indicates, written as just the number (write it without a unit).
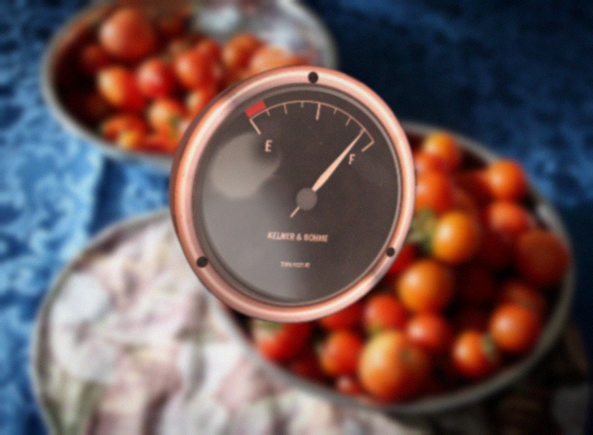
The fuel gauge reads 0.875
